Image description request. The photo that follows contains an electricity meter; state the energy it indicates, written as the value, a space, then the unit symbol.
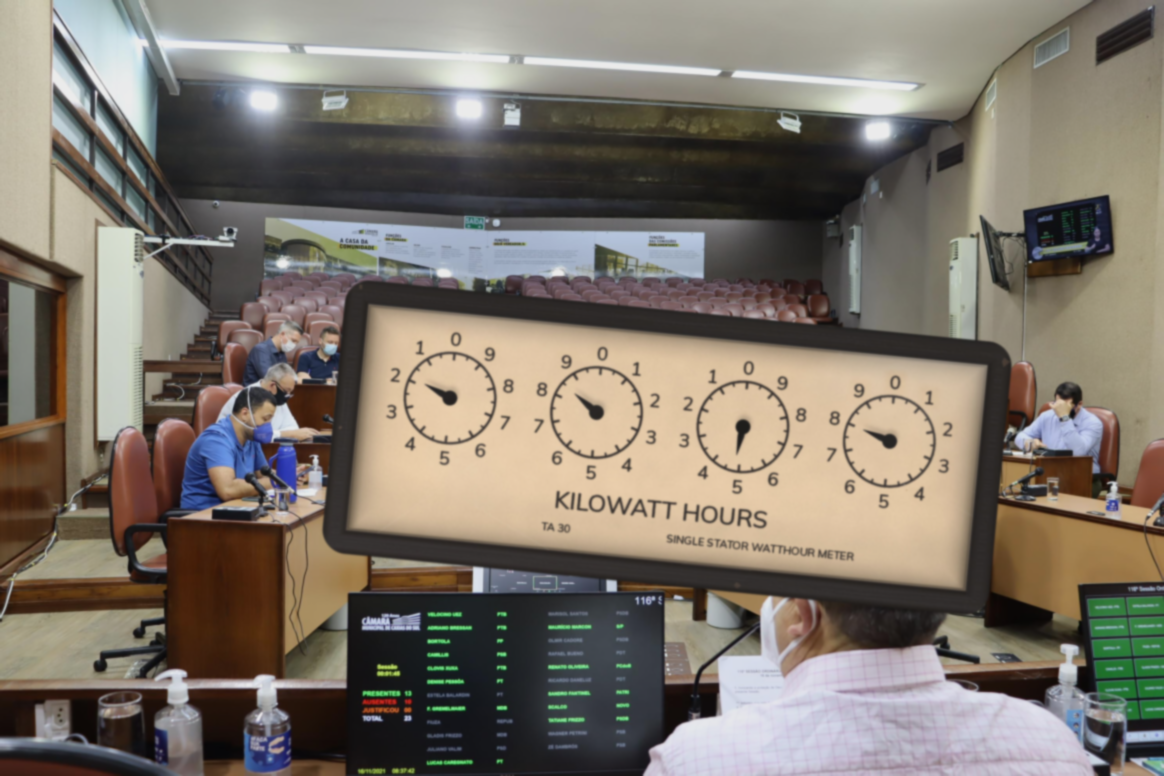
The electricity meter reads 1848 kWh
